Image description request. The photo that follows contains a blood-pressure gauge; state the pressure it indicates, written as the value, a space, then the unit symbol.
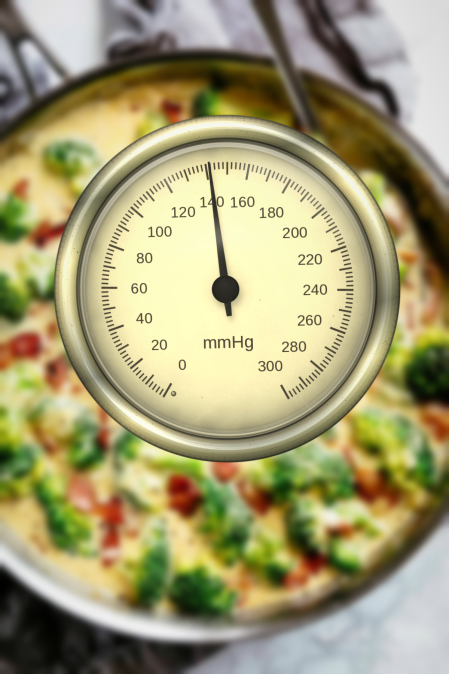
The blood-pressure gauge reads 142 mmHg
